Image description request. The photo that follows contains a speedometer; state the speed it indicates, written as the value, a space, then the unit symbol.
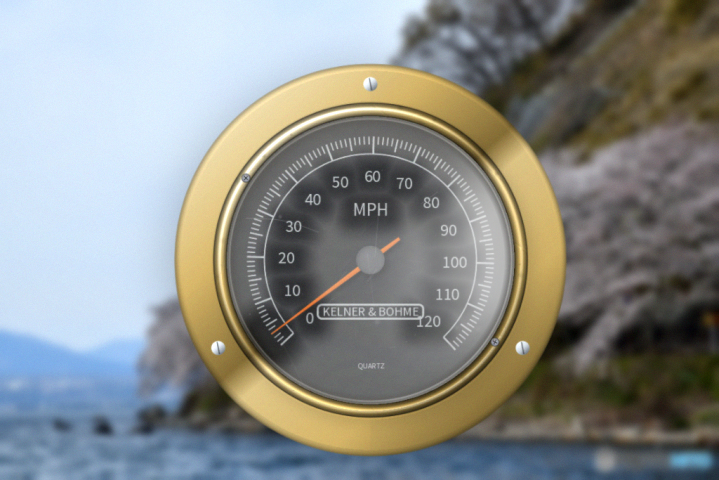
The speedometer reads 3 mph
